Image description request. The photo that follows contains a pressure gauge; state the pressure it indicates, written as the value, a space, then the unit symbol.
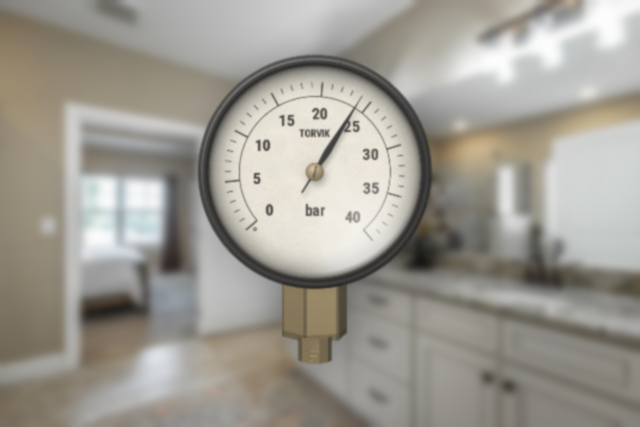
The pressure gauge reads 24 bar
